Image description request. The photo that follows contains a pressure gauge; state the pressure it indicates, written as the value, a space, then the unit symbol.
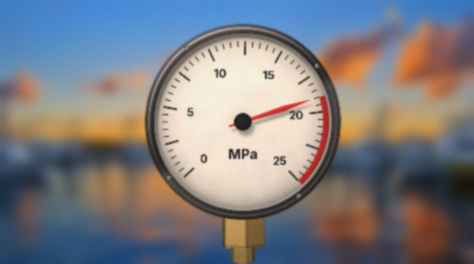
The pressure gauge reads 19 MPa
